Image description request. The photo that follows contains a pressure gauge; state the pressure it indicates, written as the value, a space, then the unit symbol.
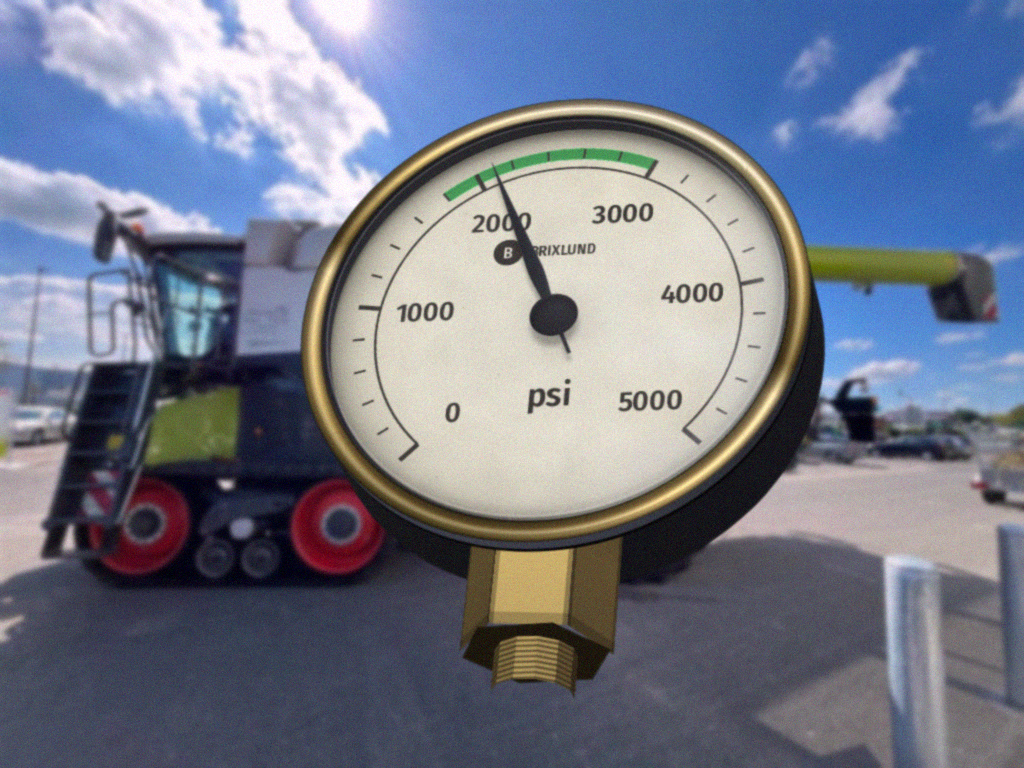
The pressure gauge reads 2100 psi
